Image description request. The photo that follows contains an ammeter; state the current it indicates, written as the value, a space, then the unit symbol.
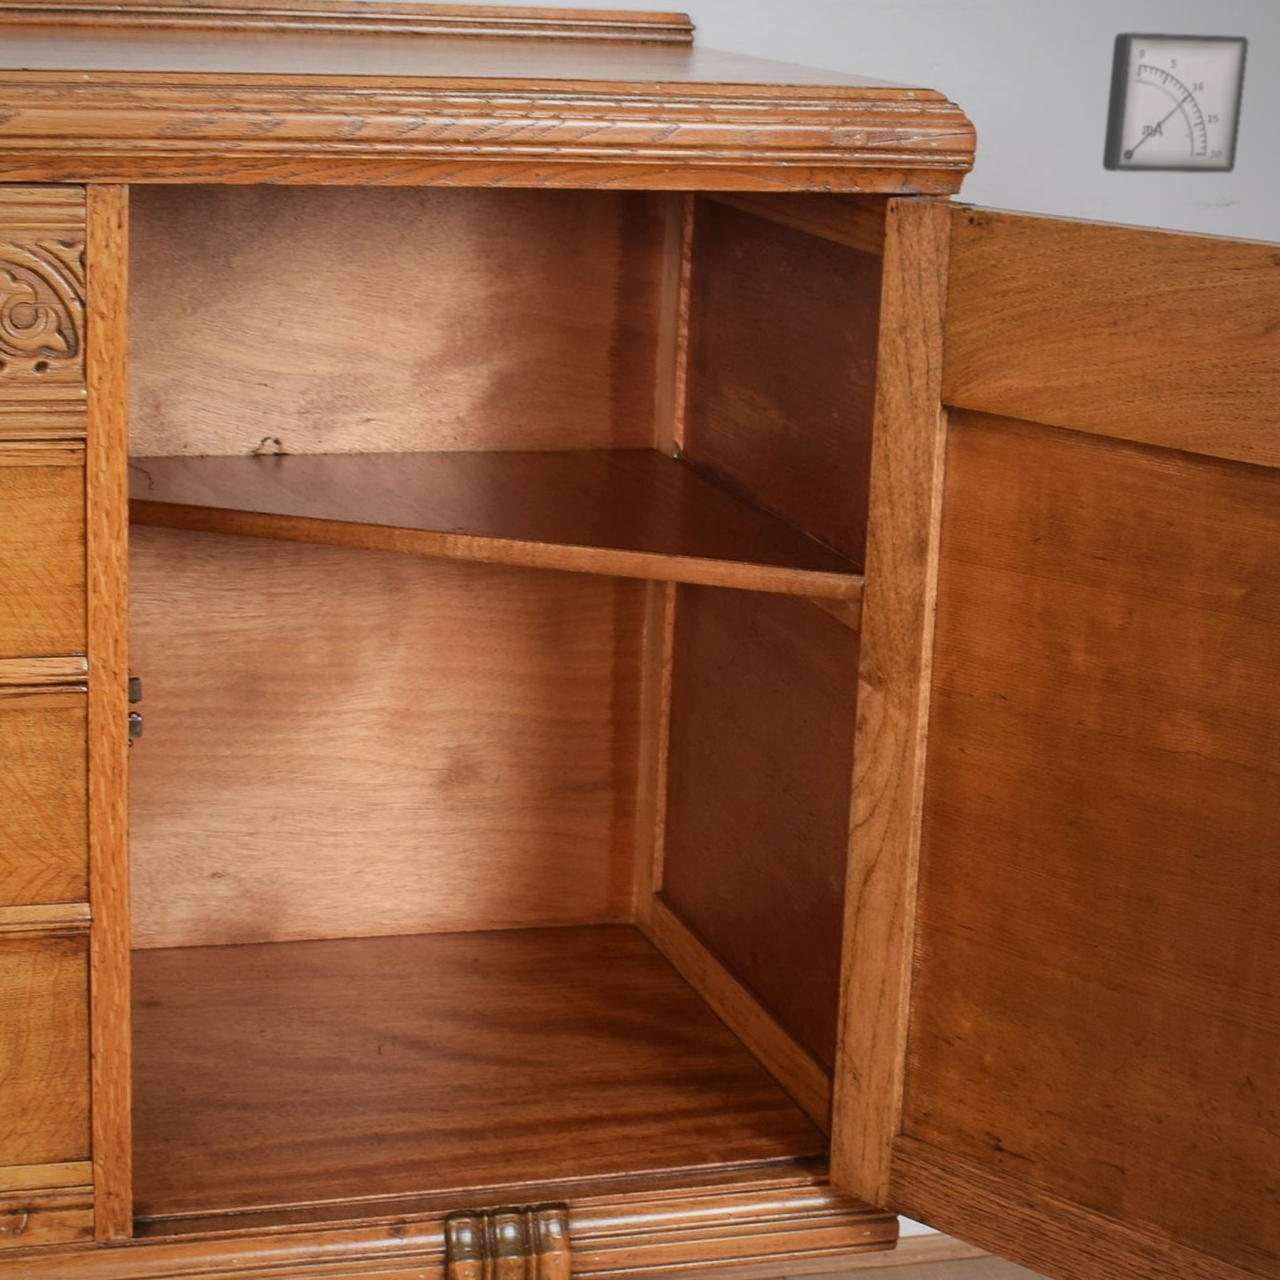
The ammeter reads 10 mA
